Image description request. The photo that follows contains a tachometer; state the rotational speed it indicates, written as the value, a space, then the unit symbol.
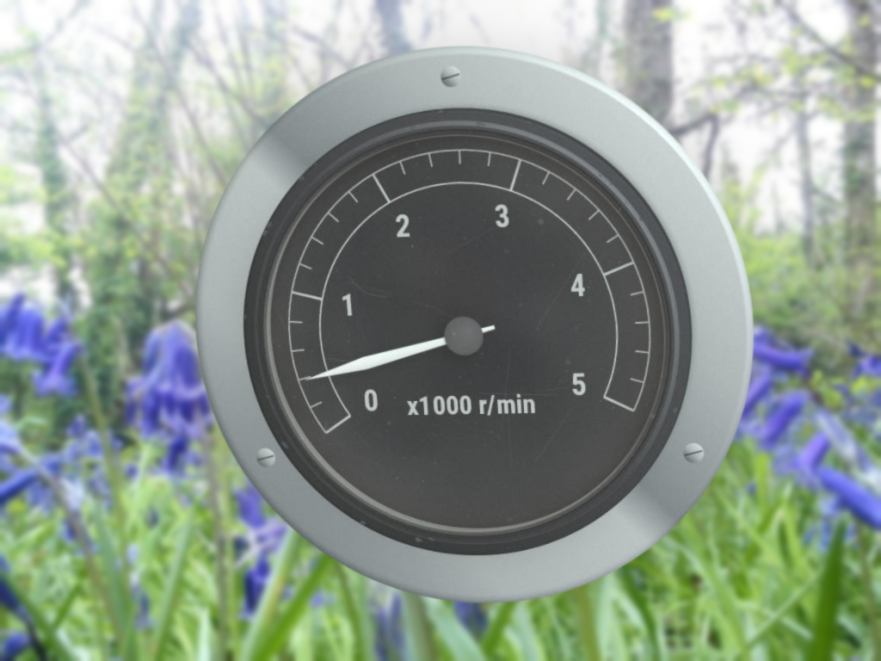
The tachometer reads 400 rpm
